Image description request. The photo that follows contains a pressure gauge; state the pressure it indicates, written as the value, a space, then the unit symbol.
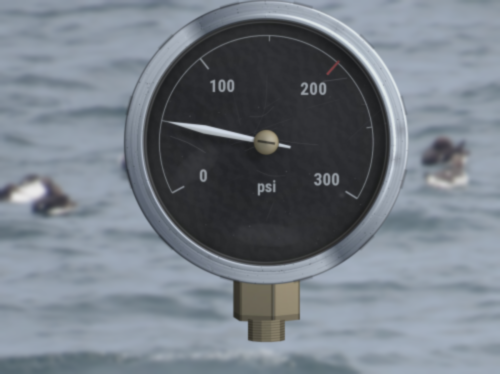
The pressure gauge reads 50 psi
